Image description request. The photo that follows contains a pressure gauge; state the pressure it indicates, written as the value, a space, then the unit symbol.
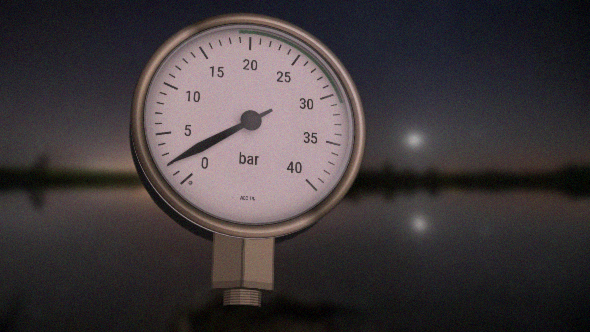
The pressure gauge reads 2 bar
